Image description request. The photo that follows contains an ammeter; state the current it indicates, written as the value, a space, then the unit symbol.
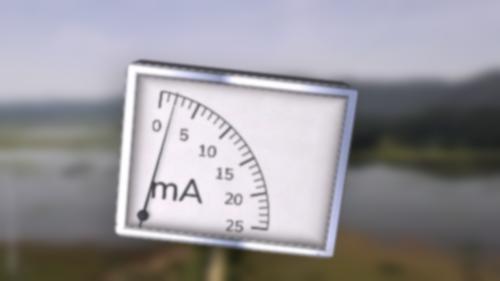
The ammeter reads 2 mA
